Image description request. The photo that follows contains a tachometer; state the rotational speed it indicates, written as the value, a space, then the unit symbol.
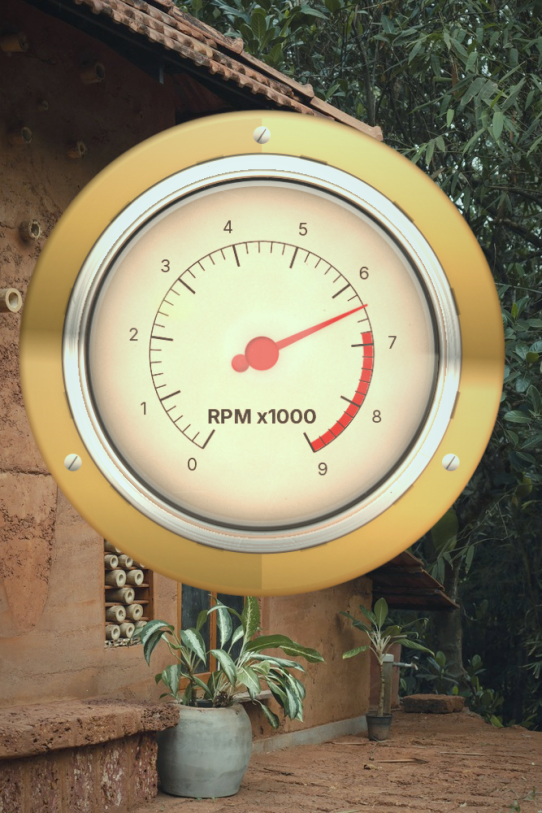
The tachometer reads 6400 rpm
